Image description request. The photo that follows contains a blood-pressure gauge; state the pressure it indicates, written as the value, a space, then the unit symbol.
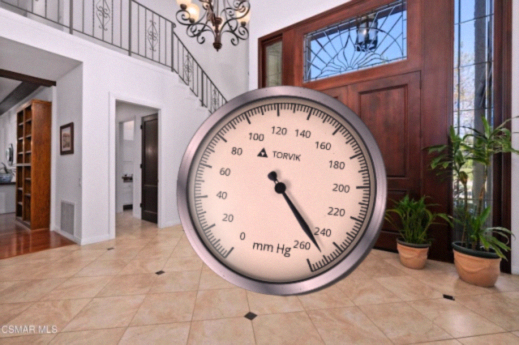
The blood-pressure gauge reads 250 mmHg
